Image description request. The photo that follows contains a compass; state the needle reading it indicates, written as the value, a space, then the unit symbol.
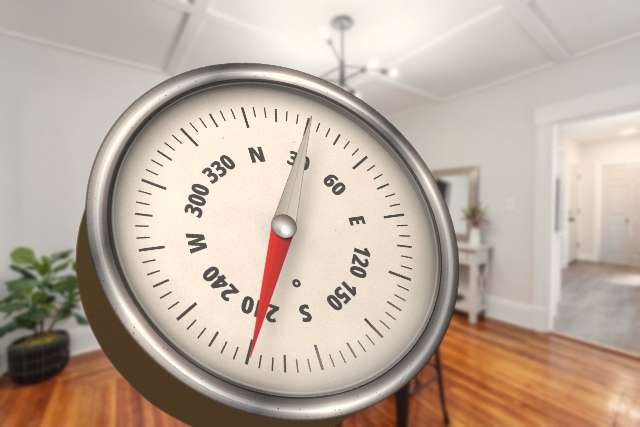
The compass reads 210 °
